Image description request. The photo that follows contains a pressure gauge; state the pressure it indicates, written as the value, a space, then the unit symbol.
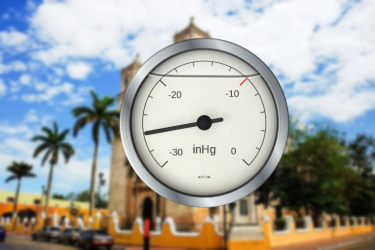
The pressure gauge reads -26 inHg
